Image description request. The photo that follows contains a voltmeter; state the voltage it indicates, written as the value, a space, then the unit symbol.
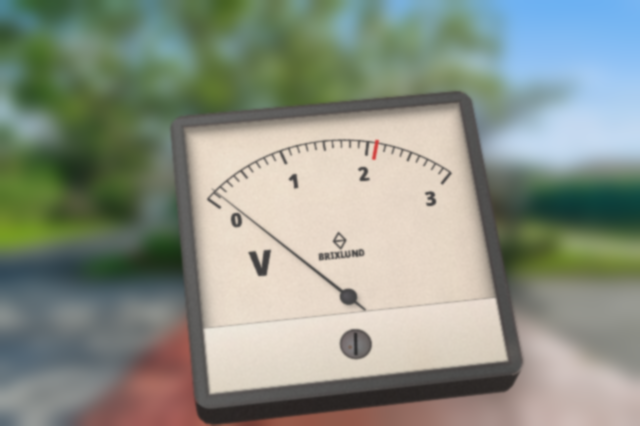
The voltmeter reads 0.1 V
